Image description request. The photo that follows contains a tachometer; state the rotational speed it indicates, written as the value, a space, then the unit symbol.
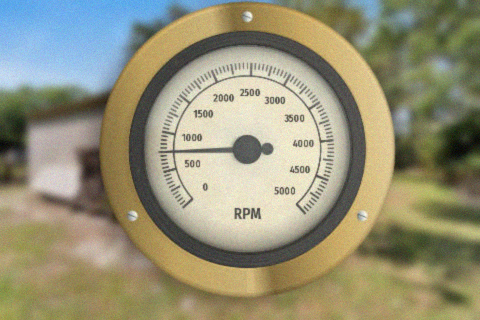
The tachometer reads 750 rpm
